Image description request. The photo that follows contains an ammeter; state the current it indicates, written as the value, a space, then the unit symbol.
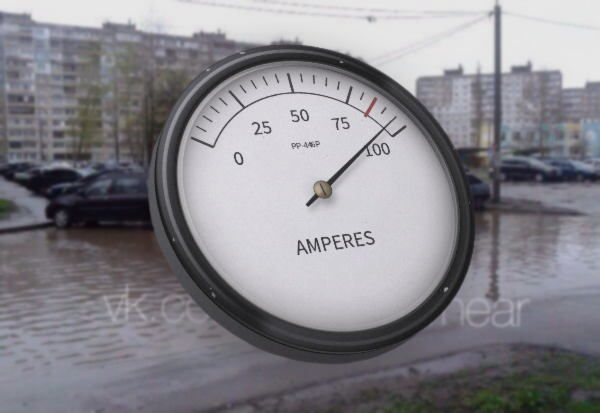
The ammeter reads 95 A
